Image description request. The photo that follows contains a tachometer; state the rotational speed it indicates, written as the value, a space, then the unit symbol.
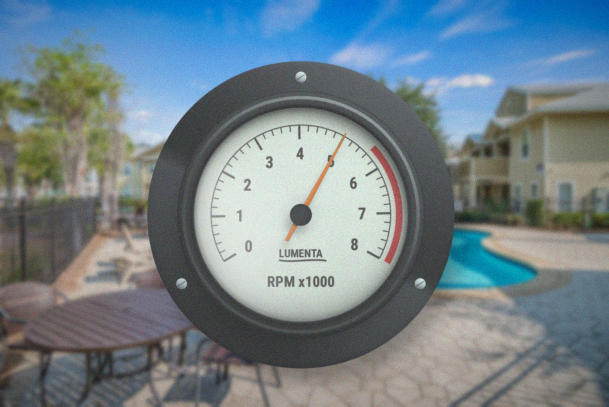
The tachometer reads 5000 rpm
